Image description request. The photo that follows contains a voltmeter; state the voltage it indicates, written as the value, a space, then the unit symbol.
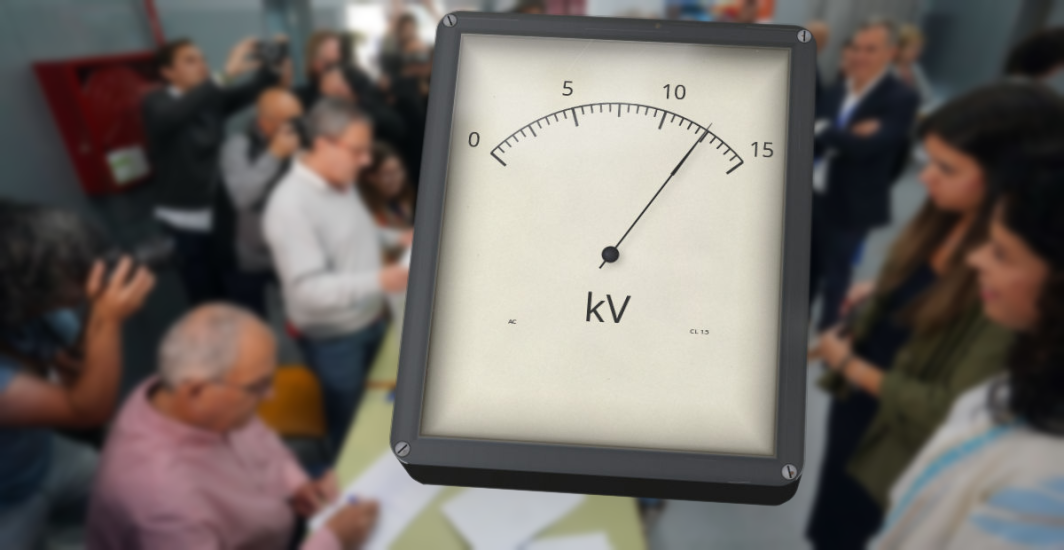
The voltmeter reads 12.5 kV
